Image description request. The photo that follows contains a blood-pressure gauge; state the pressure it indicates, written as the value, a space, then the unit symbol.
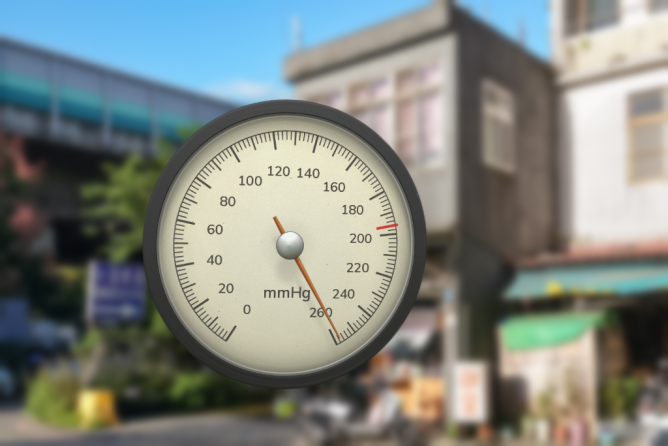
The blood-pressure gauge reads 258 mmHg
